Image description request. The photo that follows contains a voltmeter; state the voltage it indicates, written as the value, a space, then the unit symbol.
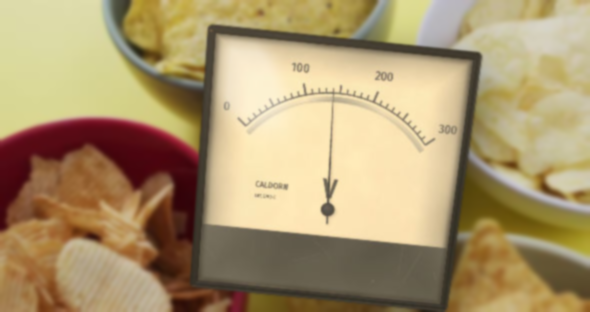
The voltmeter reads 140 V
